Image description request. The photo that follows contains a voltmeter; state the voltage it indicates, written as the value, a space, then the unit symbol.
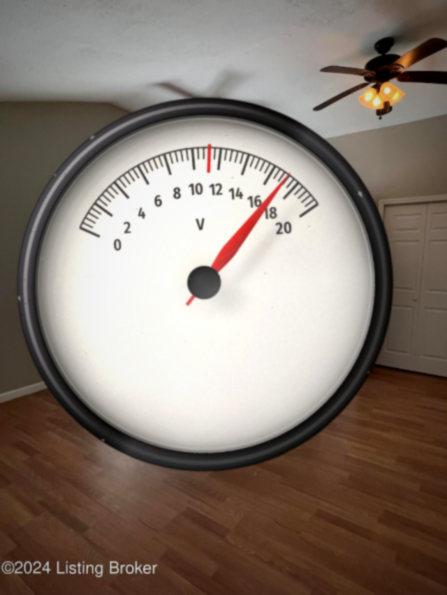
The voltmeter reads 17.2 V
